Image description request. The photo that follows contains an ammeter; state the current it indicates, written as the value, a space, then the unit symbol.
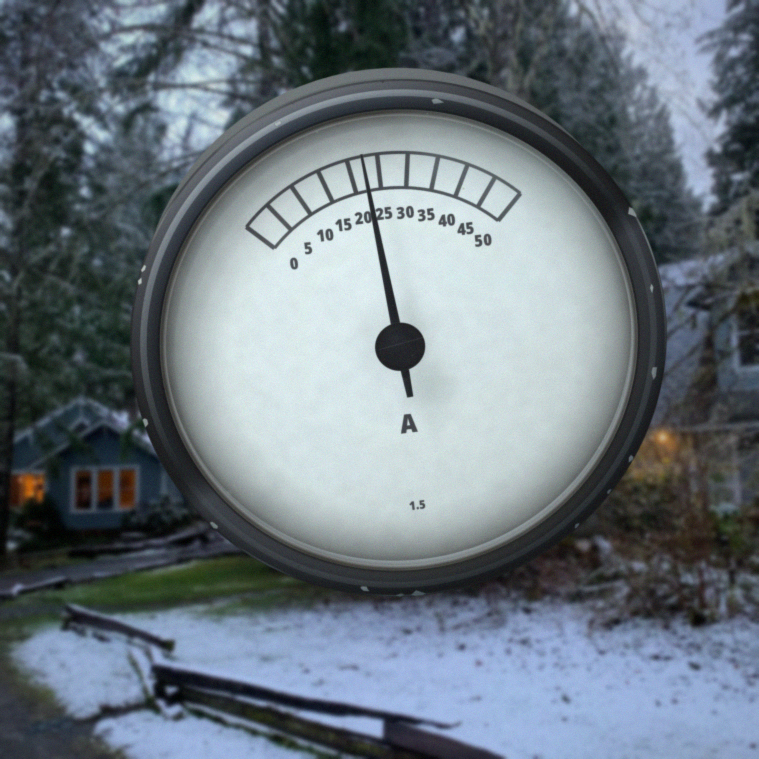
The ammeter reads 22.5 A
